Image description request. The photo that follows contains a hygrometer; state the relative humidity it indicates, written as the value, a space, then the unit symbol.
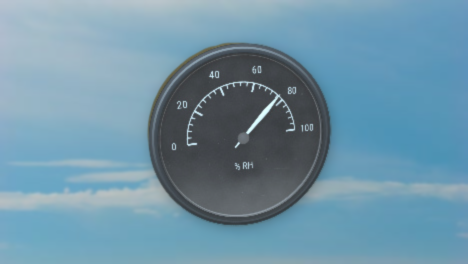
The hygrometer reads 76 %
